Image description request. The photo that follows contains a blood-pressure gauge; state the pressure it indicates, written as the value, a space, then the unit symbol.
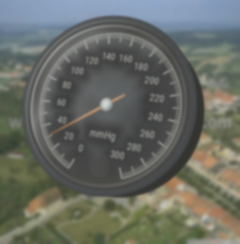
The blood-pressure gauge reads 30 mmHg
